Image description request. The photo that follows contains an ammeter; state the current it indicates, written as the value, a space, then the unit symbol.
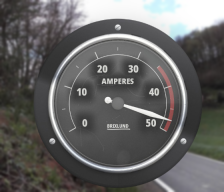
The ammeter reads 47.5 A
